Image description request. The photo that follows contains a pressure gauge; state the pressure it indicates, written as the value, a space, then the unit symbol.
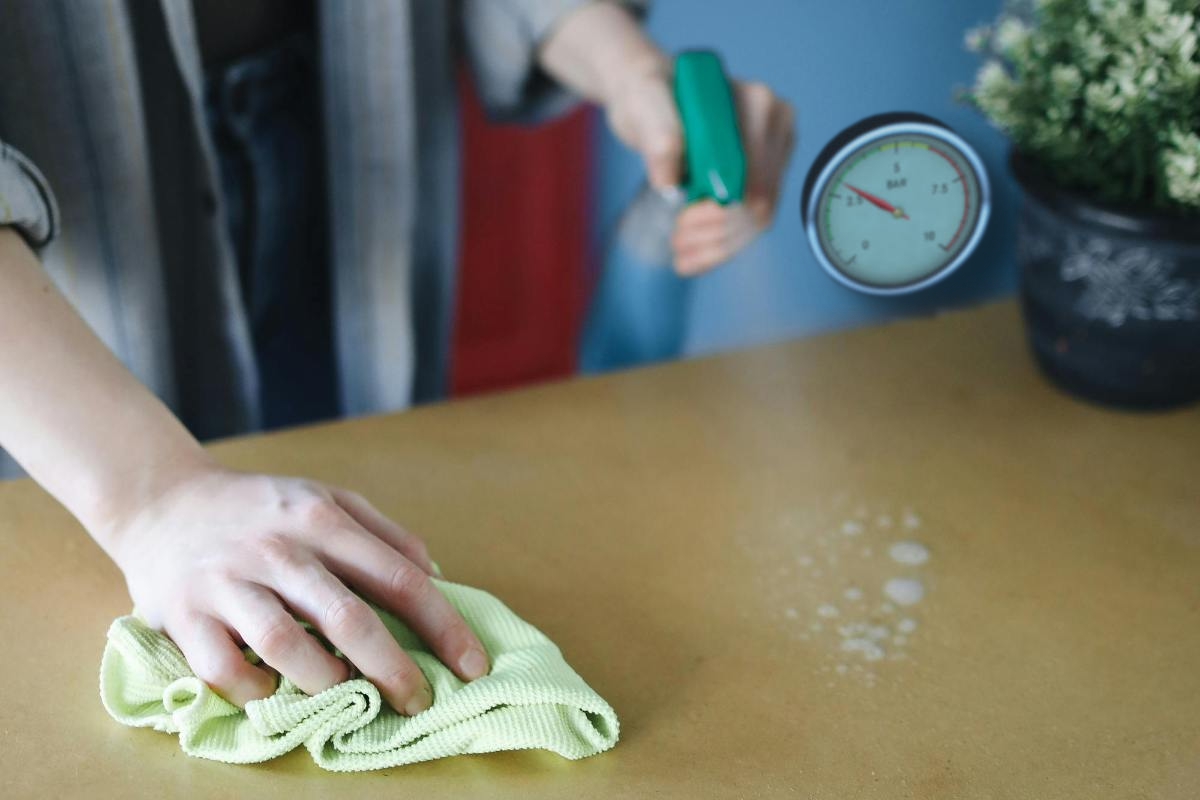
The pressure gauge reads 3 bar
